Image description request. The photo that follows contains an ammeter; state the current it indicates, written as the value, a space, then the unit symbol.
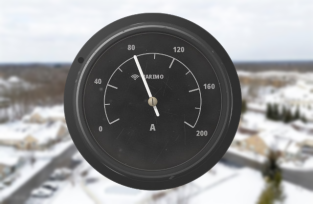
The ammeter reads 80 A
